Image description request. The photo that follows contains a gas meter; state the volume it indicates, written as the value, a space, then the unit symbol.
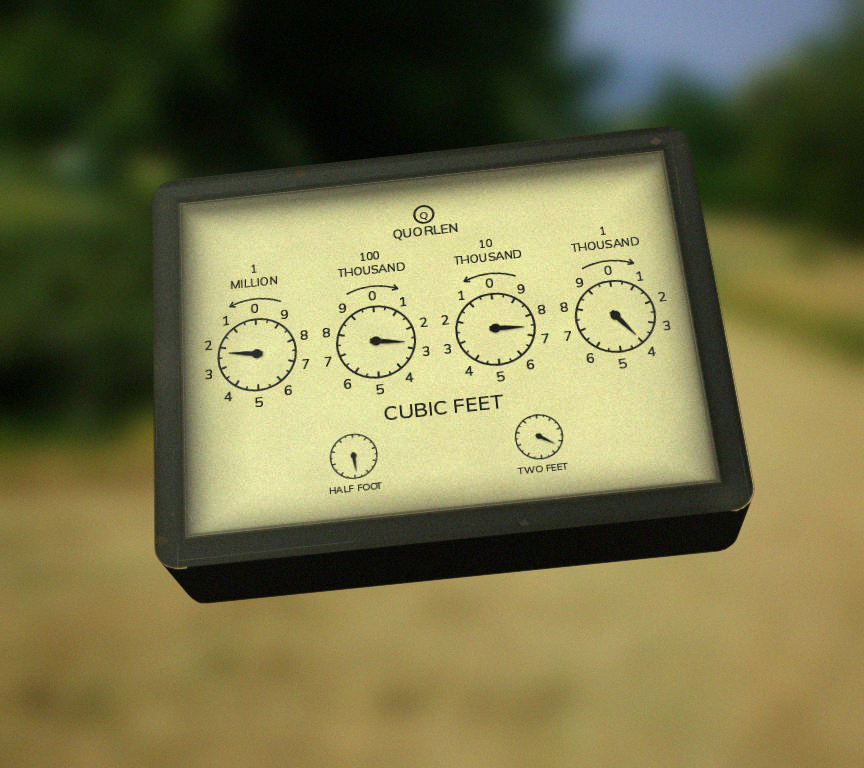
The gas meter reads 227400 ft³
